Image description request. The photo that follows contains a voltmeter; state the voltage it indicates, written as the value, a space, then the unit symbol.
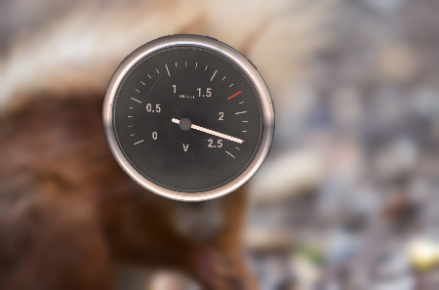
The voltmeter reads 2.3 V
